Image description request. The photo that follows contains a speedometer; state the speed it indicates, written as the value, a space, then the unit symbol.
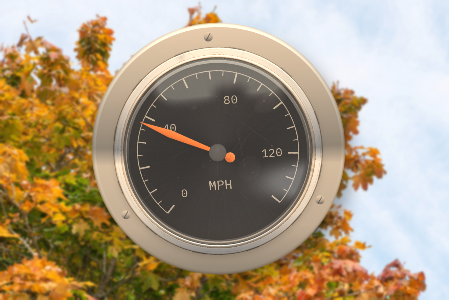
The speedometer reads 37.5 mph
